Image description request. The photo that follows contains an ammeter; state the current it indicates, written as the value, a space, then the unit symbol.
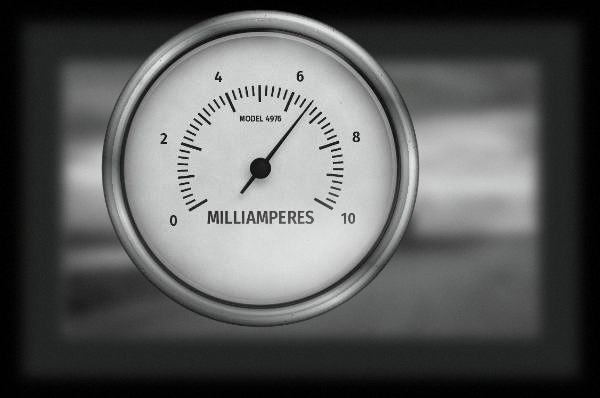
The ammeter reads 6.6 mA
